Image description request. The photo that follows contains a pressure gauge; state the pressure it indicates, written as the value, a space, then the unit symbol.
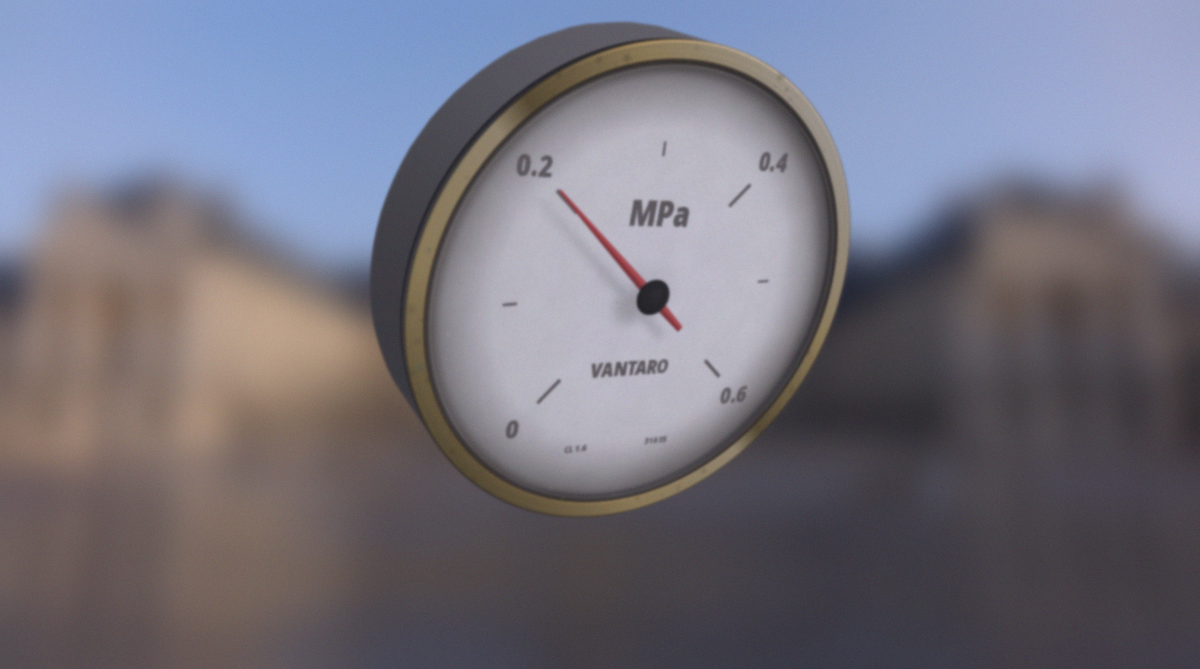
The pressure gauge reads 0.2 MPa
